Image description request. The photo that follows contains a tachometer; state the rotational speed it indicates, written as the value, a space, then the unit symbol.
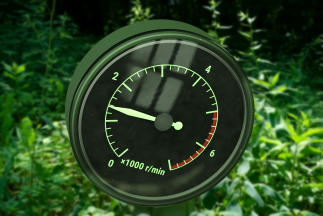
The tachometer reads 1400 rpm
